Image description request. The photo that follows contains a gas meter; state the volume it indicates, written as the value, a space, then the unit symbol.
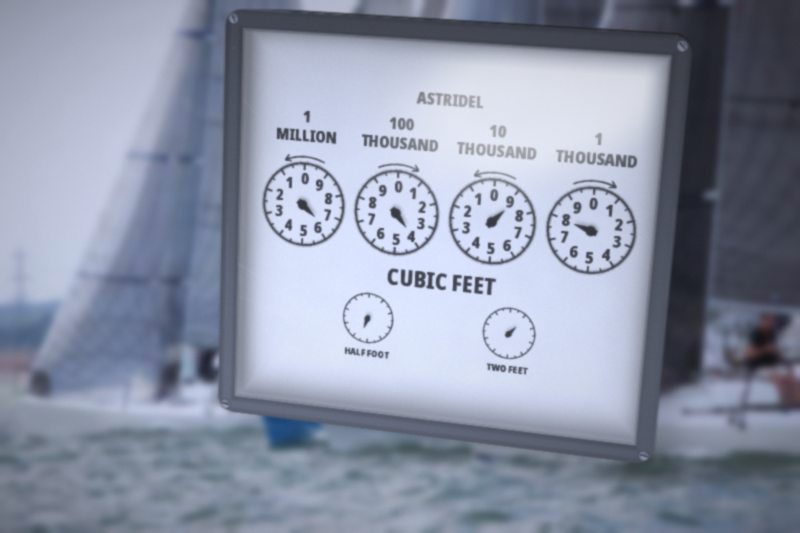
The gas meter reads 638800 ft³
